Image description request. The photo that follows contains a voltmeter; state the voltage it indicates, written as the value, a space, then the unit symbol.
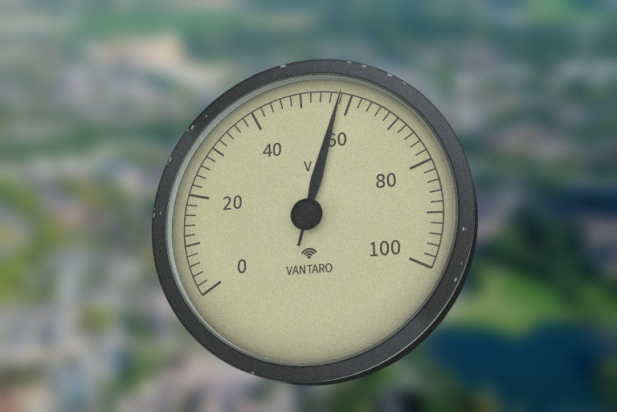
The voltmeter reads 58 V
